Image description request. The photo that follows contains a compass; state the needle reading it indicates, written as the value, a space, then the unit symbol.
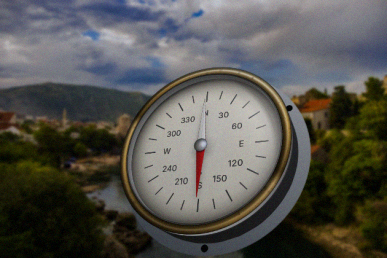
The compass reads 180 °
